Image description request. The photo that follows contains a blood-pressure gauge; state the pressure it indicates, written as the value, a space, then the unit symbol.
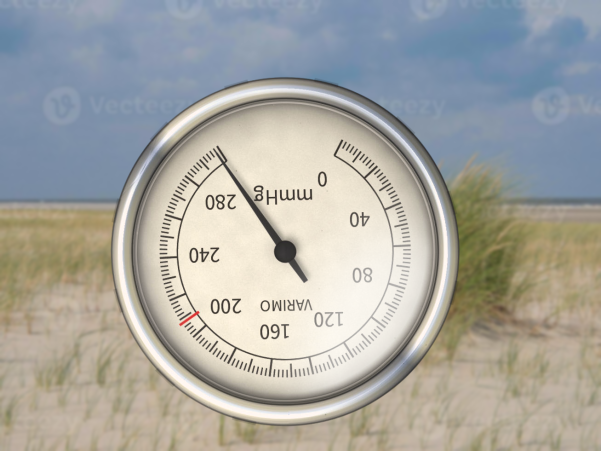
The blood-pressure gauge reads 298 mmHg
